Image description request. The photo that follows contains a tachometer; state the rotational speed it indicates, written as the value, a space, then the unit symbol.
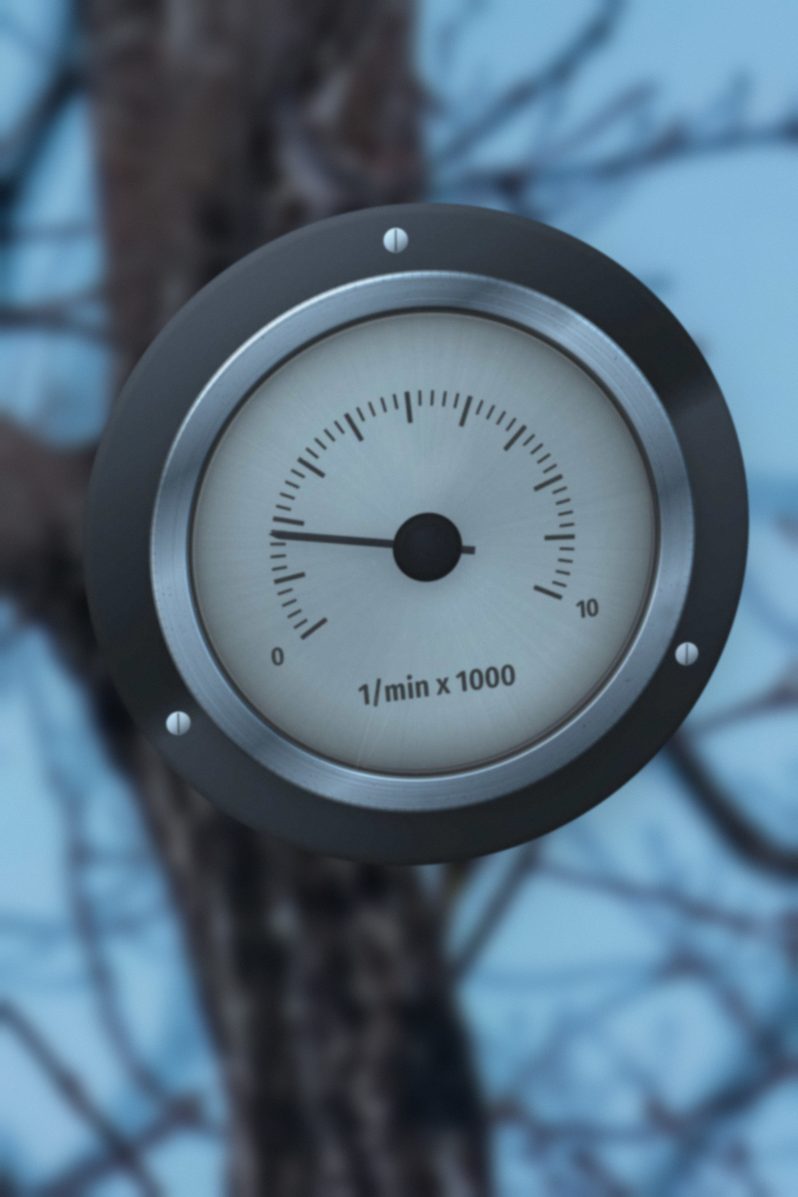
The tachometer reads 1800 rpm
